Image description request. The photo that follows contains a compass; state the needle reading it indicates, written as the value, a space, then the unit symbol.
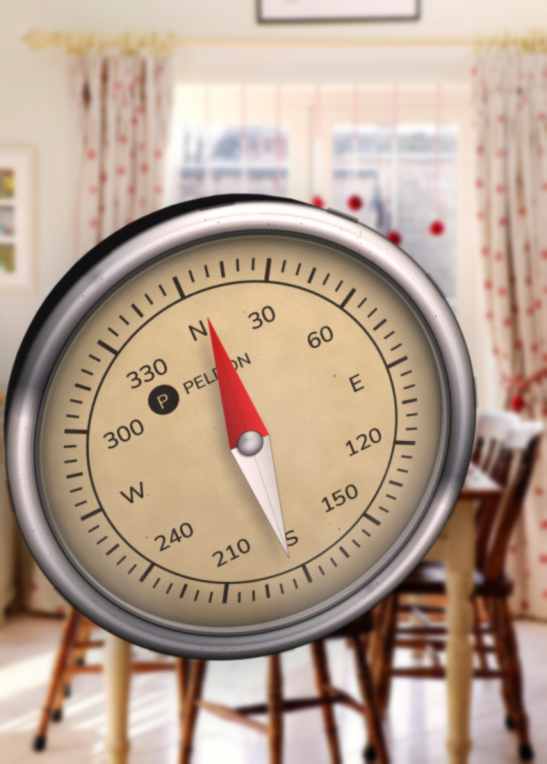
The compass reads 5 °
